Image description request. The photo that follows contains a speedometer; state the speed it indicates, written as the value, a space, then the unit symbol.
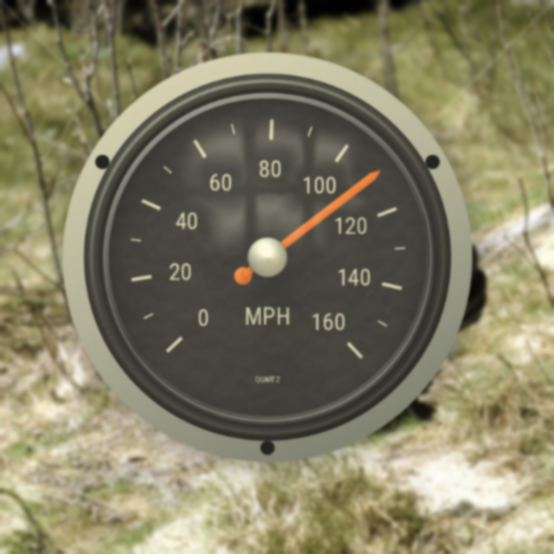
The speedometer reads 110 mph
